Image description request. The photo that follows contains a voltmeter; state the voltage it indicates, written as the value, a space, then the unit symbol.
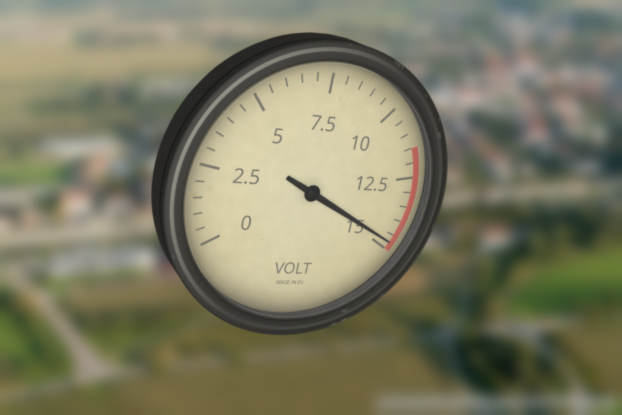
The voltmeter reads 14.75 V
